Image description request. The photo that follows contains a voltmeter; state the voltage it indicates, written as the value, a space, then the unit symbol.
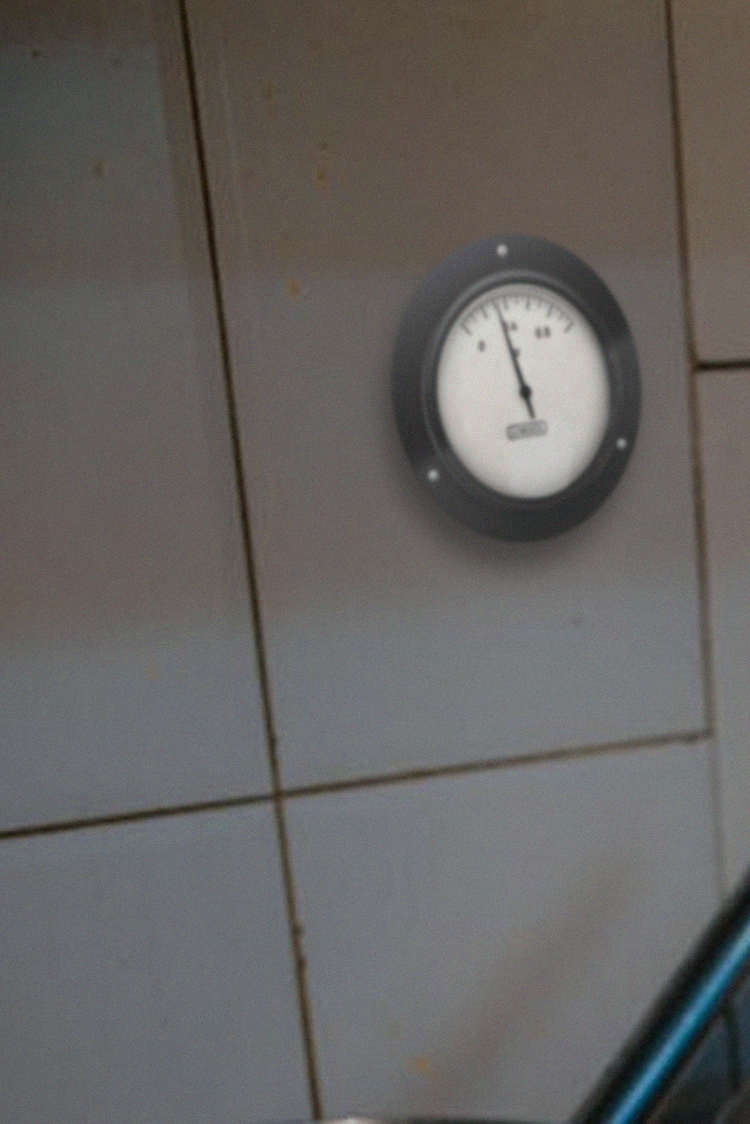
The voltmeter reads 0.3 V
